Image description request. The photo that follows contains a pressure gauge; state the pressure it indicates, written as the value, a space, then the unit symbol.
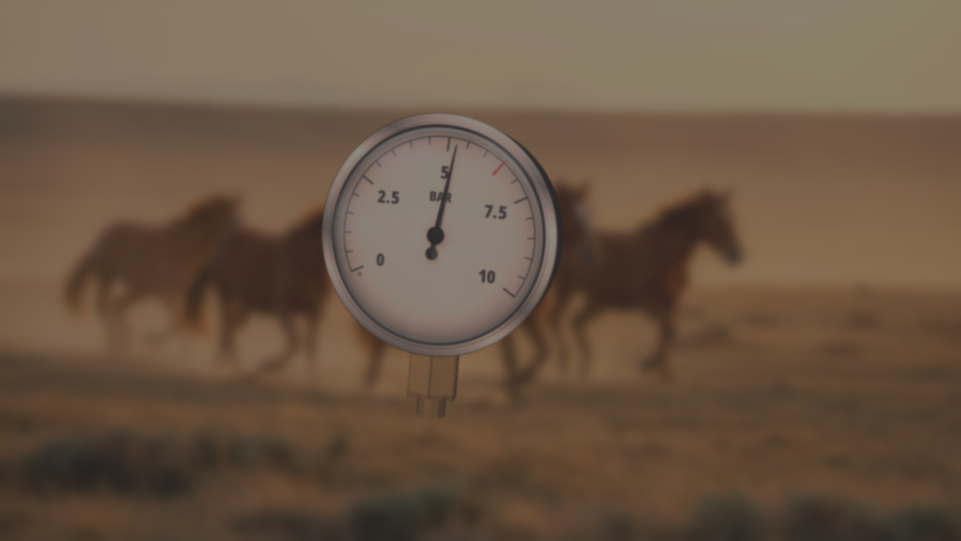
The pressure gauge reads 5.25 bar
